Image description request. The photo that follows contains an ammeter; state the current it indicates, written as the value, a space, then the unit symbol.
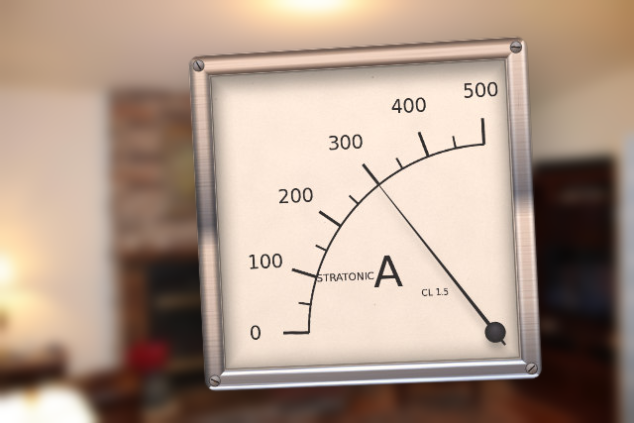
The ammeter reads 300 A
